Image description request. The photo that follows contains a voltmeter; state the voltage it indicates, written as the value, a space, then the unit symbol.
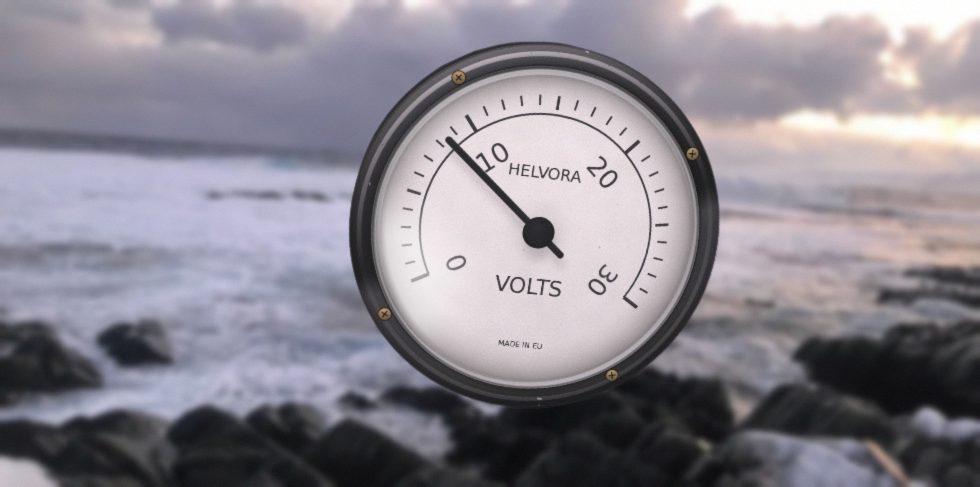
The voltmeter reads 8.5 V
